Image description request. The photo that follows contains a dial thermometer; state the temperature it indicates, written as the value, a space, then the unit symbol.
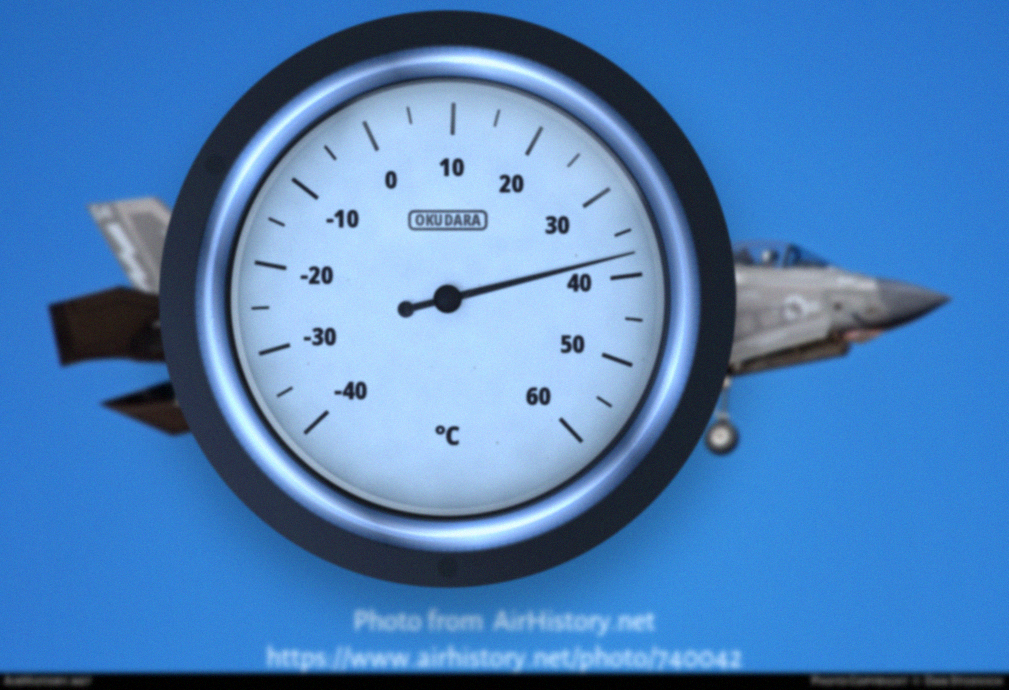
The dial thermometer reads 37.5 °C
